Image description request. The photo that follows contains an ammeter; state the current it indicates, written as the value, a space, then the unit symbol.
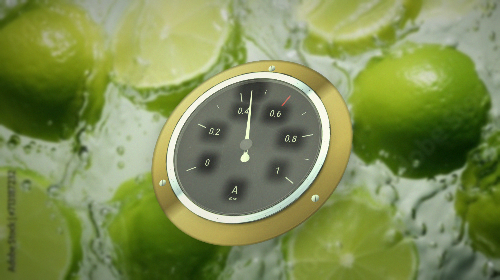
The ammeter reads 0.45 A
